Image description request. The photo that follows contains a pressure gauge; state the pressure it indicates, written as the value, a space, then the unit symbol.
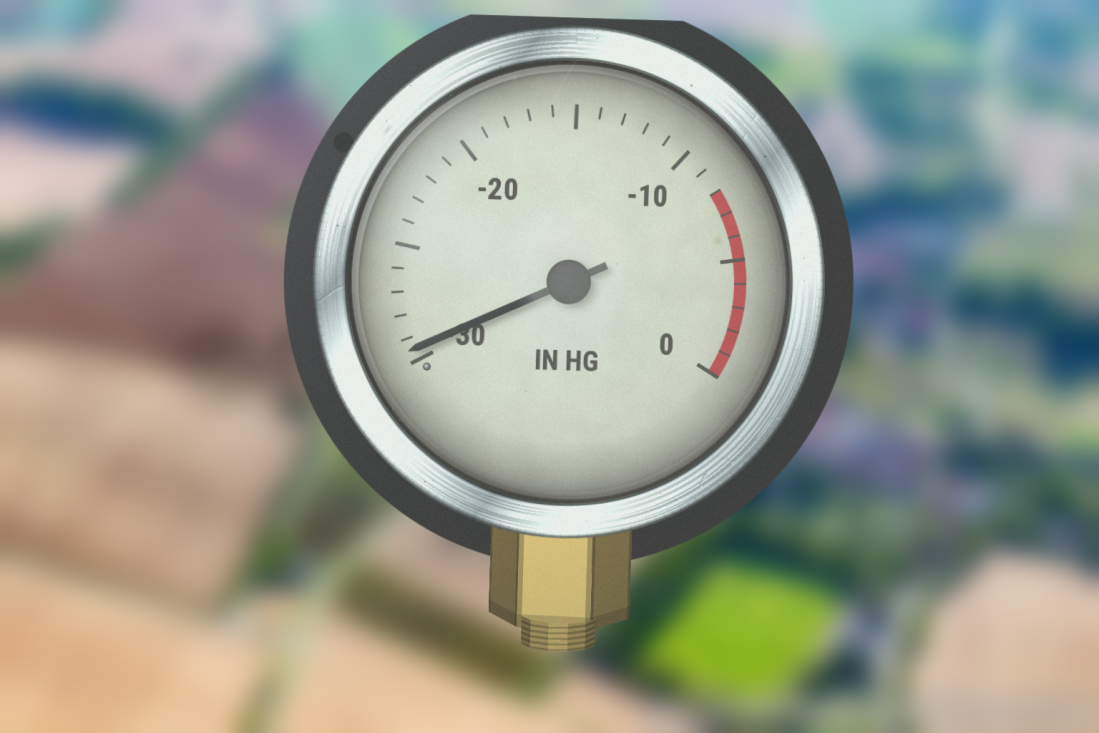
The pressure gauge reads -29.5 inHg
